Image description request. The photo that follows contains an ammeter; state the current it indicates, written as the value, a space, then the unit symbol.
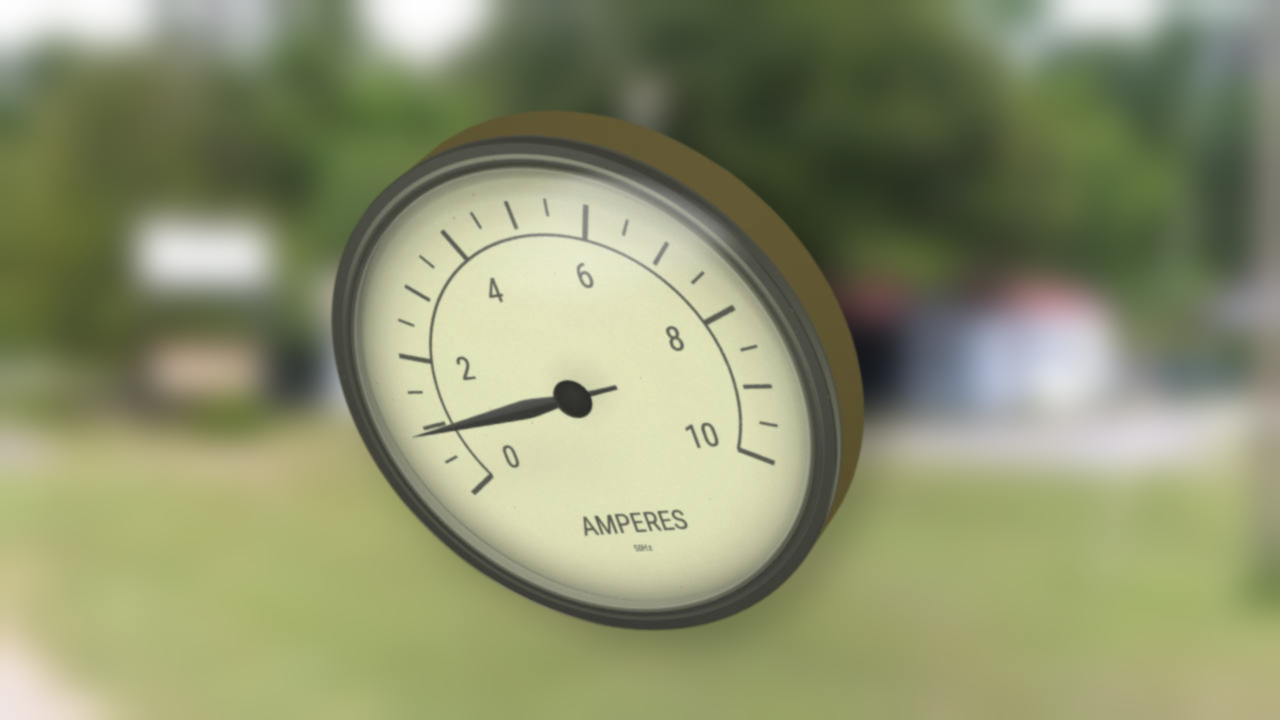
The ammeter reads 1 A
